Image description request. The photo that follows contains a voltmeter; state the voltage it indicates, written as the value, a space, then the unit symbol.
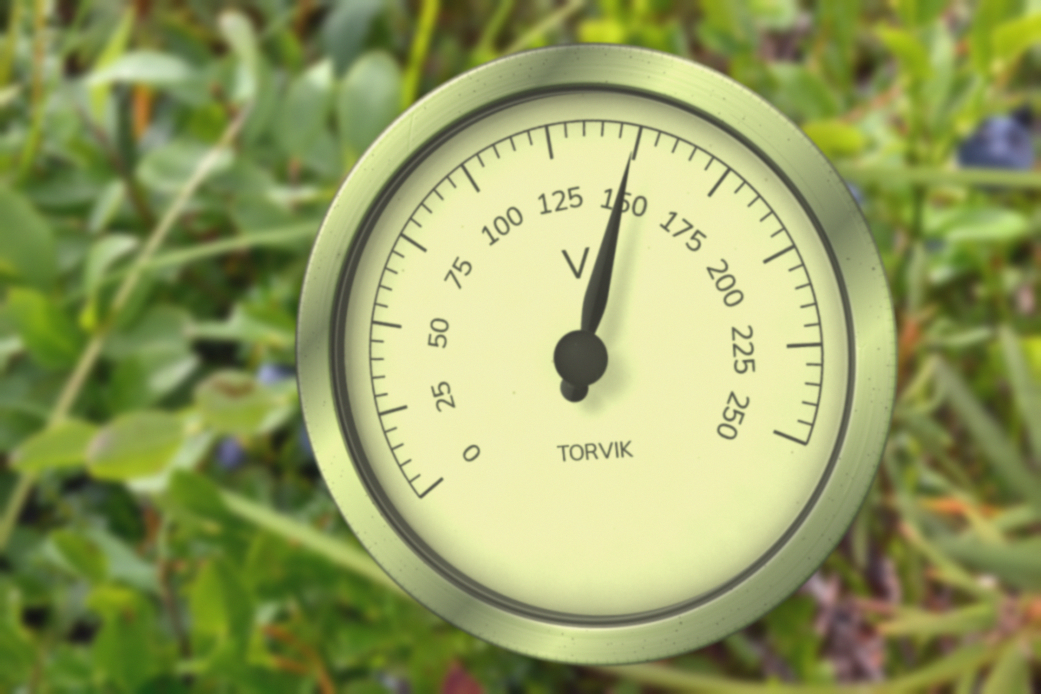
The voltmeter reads 150 V
